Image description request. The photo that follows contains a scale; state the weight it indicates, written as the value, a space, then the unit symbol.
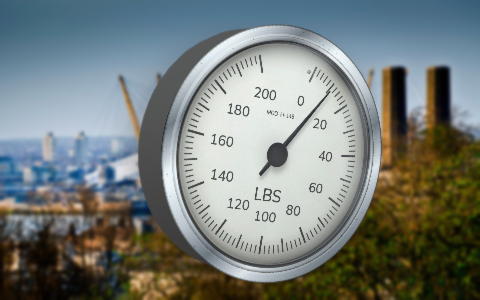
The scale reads 10 lb
